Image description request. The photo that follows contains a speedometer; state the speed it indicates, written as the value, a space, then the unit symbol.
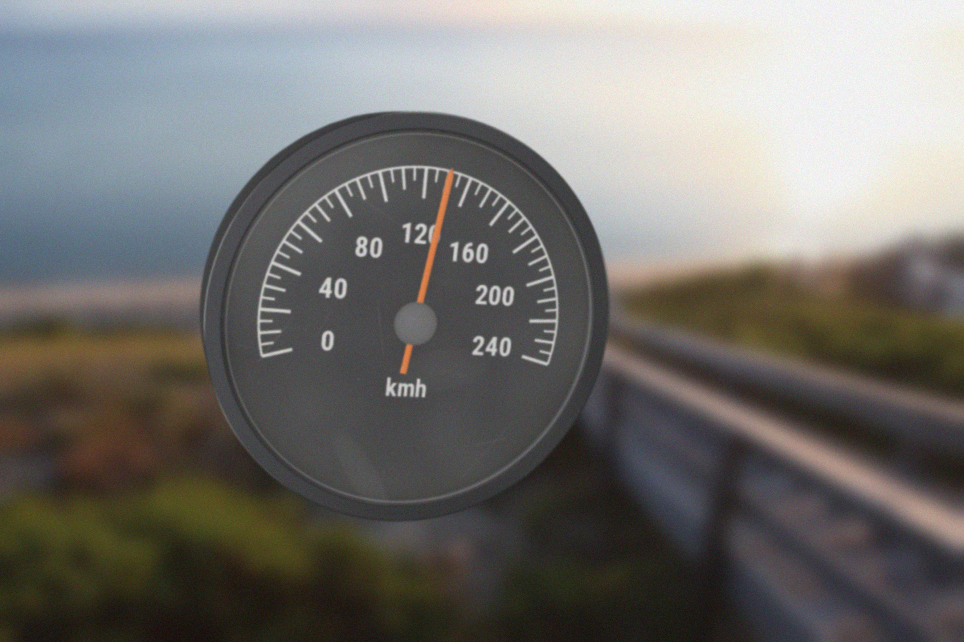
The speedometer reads 130 km/h
